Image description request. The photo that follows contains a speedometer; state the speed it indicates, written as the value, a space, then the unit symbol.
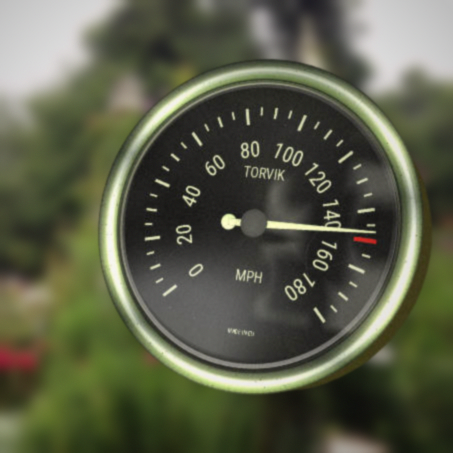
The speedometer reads 147.5 mph
